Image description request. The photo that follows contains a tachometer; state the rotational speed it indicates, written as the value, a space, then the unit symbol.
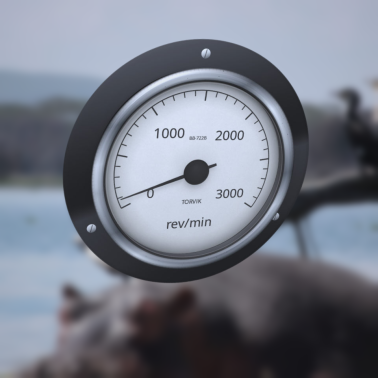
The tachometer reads 100 rpm
